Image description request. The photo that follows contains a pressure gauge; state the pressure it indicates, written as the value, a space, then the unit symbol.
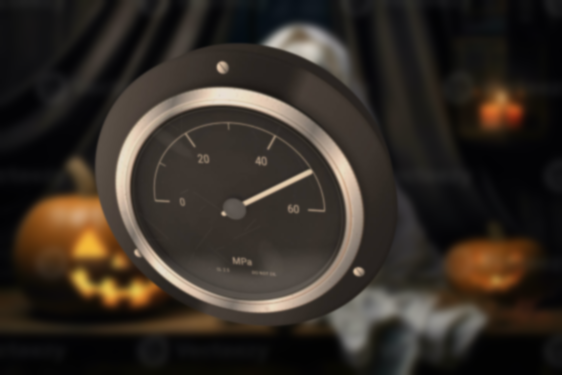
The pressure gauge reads 50 MPa
